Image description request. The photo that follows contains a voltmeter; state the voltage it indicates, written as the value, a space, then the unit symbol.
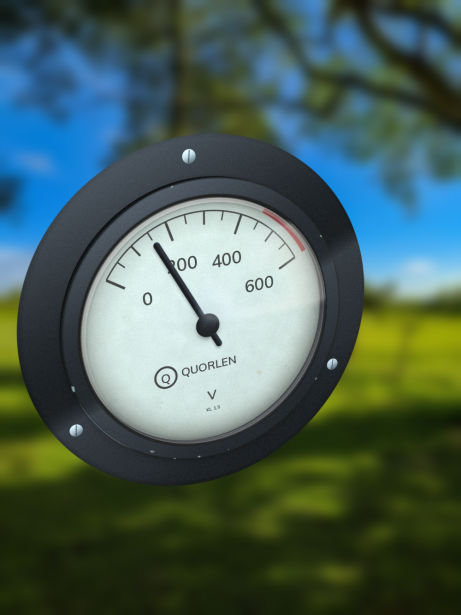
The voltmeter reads 150 V
